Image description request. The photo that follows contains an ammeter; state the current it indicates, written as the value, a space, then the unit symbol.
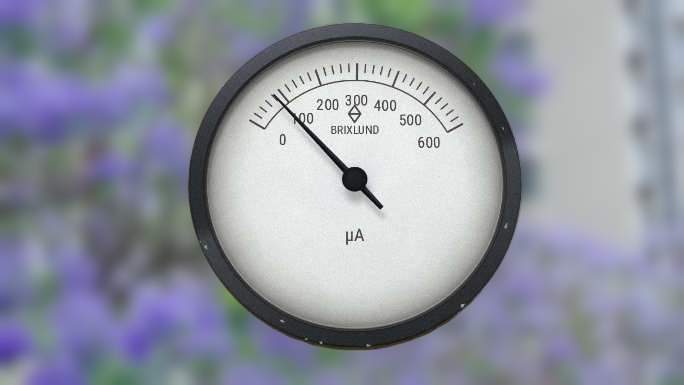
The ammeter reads 80 µA
